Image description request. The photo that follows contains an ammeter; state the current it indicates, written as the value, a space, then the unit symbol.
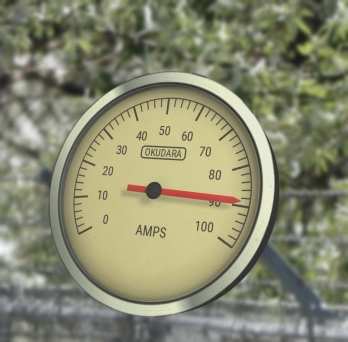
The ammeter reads 89 A
